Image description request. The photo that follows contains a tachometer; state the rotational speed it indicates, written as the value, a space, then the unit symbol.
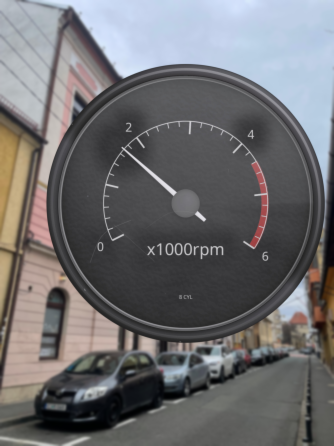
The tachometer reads 1700 rpm
